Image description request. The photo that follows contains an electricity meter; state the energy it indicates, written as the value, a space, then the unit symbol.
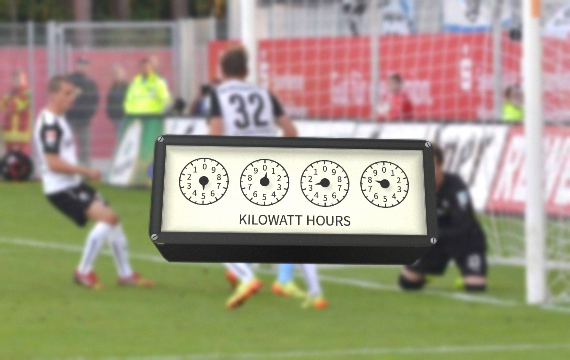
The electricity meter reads 5028 kWh
